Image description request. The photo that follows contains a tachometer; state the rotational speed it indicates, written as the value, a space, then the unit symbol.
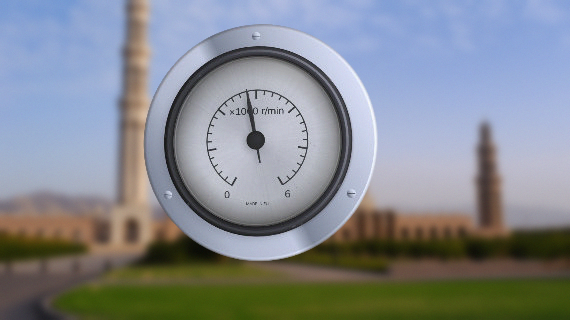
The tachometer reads 2800 rpm
